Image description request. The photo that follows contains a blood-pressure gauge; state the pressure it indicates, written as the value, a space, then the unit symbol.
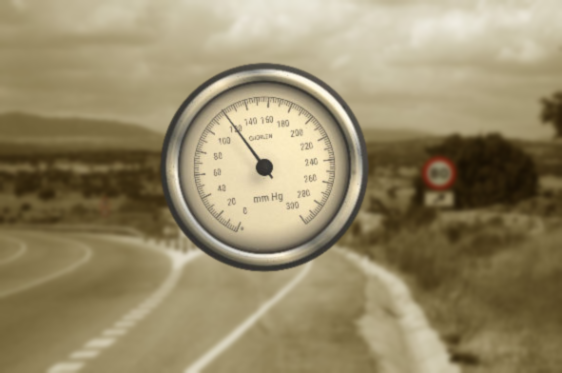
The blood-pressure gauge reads 120 mmHg
